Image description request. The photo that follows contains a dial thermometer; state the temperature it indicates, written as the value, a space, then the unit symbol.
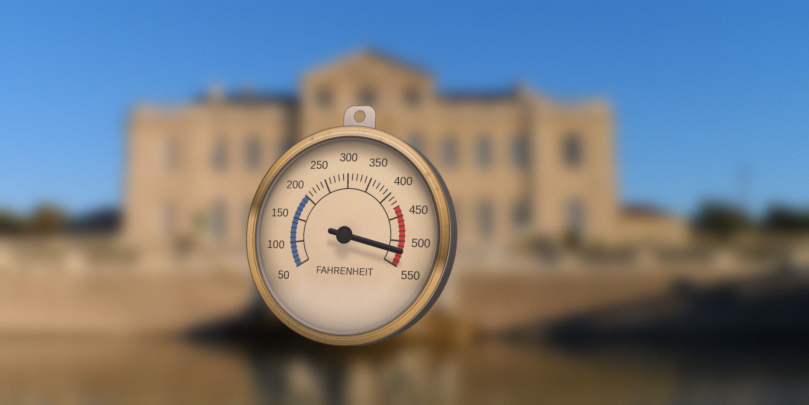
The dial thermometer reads 520 °F
